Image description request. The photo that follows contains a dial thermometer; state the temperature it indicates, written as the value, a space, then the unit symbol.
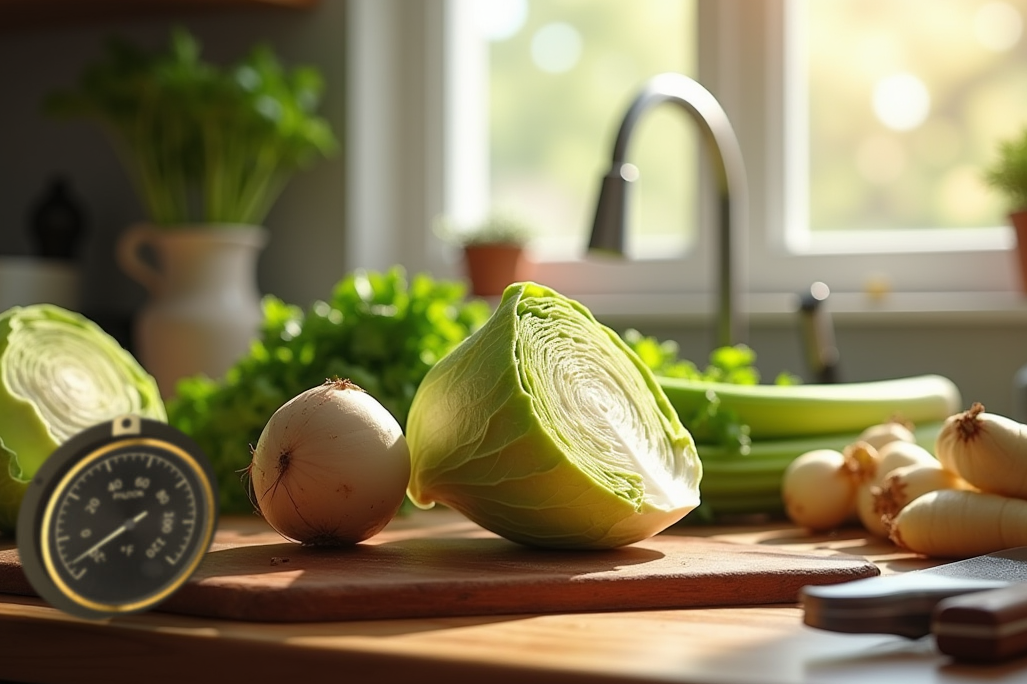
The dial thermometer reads -12 °F
